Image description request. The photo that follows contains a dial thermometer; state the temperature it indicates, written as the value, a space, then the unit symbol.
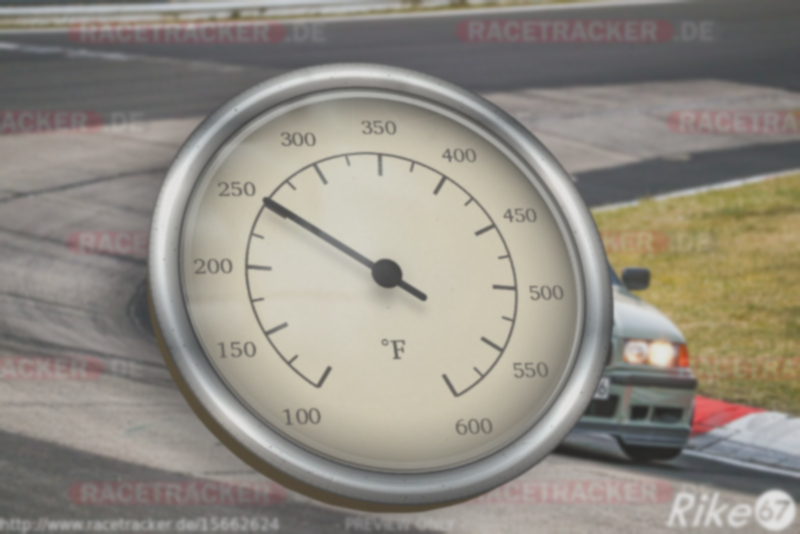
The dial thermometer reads 250 °F
